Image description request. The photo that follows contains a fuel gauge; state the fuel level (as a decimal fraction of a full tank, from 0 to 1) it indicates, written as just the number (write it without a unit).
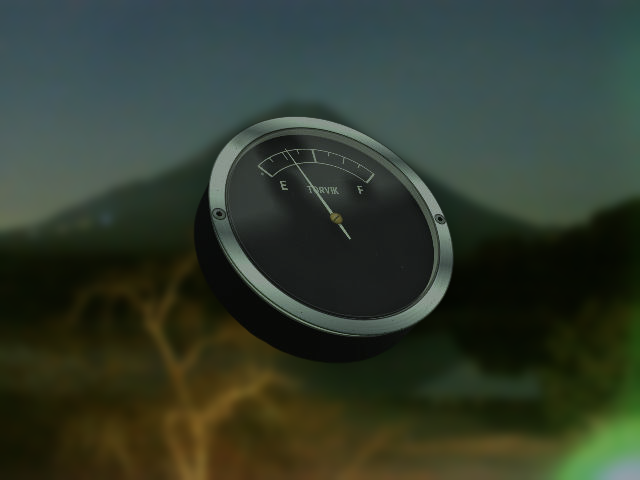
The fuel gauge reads 0.25
